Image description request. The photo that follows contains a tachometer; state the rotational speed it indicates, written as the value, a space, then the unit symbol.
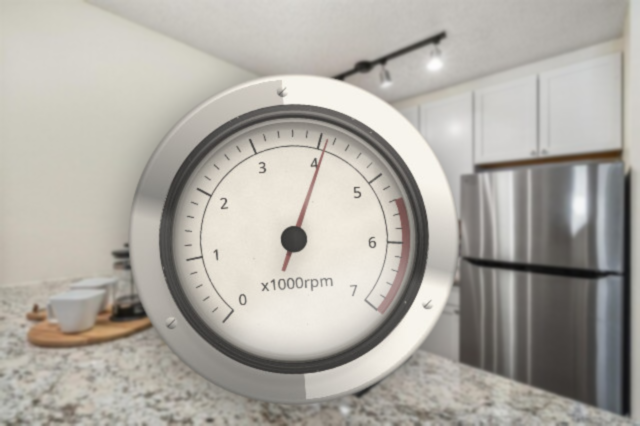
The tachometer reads 4100 rpm
